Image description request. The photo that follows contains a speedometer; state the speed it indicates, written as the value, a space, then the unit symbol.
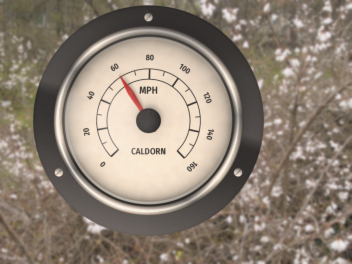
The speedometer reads 60 mph
